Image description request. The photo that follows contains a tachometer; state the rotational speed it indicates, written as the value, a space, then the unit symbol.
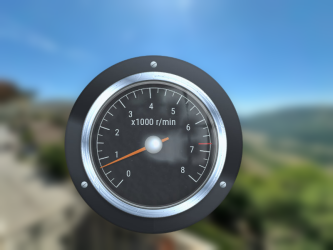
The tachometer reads 750 rpm
